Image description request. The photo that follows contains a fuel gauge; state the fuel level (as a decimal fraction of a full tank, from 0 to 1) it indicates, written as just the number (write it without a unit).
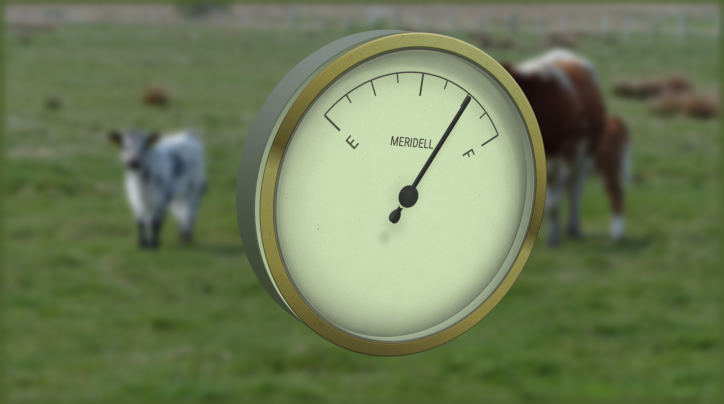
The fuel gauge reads 0.75
